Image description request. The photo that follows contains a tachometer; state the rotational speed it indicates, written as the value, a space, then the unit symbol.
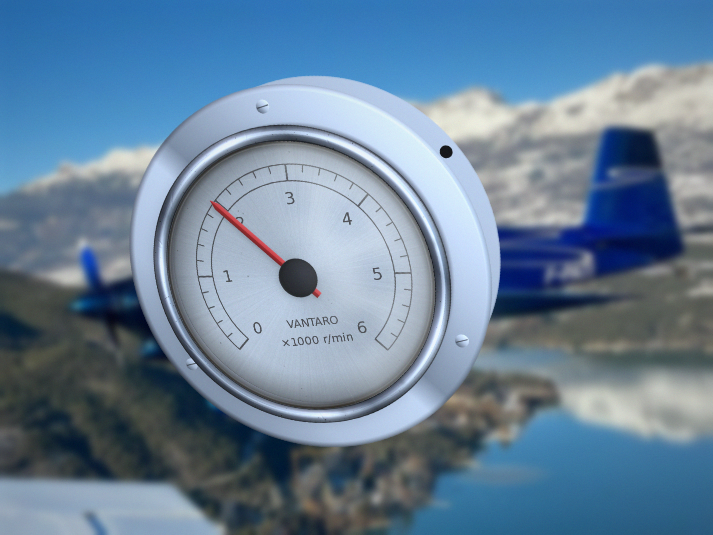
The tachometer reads 2000 rpm
